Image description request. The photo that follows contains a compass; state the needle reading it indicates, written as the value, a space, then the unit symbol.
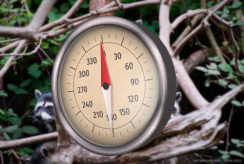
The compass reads 0 °
